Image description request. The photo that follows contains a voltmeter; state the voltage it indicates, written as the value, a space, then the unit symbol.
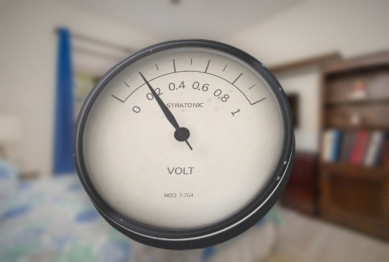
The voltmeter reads 0.2 V
